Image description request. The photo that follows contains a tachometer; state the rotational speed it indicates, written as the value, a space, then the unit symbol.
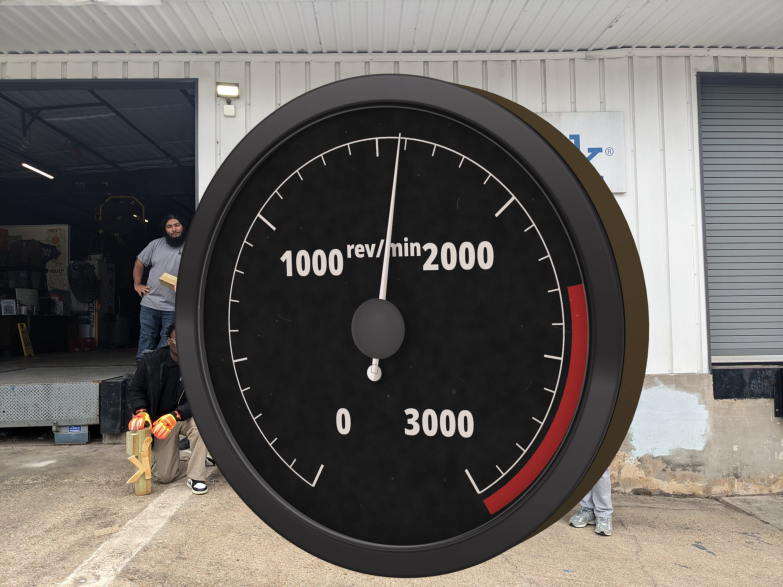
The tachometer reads 1600 rpm
